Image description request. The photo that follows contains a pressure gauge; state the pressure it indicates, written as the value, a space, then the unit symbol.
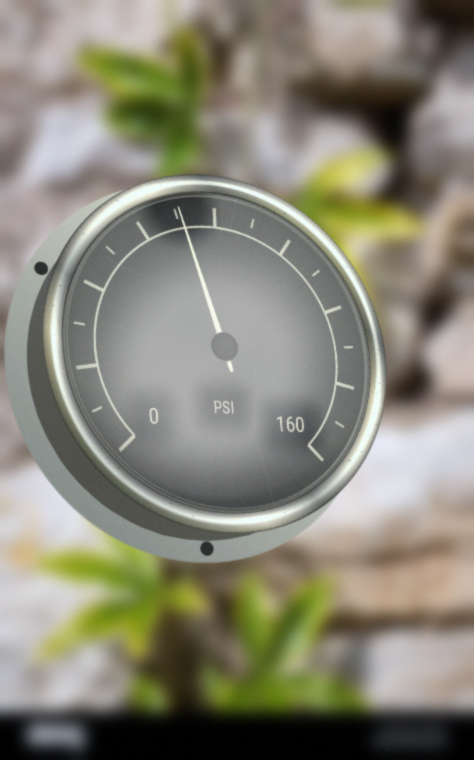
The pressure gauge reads 70 psi
